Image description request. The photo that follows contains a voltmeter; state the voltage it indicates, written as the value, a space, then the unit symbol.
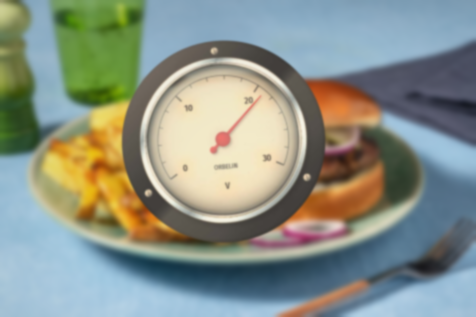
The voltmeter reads 21 V
